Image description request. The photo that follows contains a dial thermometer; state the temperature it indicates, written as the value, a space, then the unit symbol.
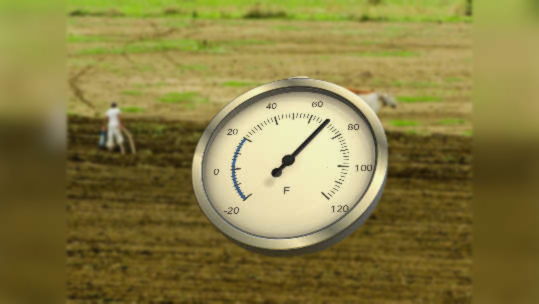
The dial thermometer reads 70 °F
